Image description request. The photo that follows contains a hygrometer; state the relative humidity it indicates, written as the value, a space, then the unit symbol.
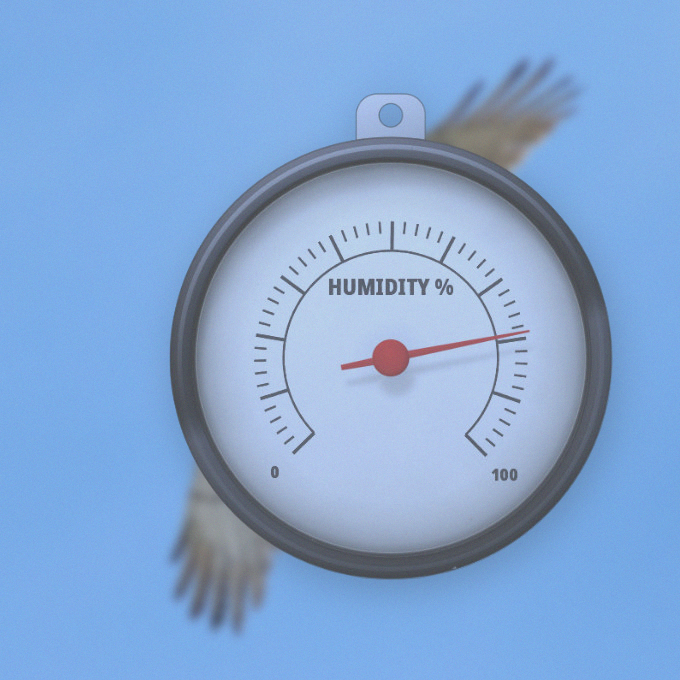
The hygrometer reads 79 %
